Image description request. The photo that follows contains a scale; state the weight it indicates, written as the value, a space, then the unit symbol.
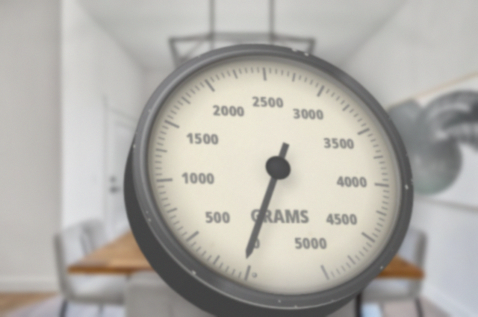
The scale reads 50 g
